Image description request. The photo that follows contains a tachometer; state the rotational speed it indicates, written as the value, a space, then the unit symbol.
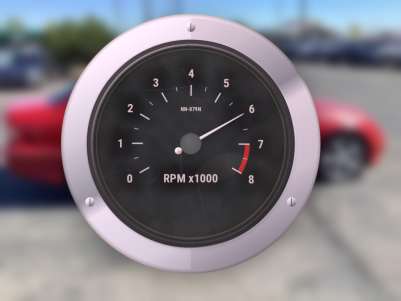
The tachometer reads 6000 rpm
